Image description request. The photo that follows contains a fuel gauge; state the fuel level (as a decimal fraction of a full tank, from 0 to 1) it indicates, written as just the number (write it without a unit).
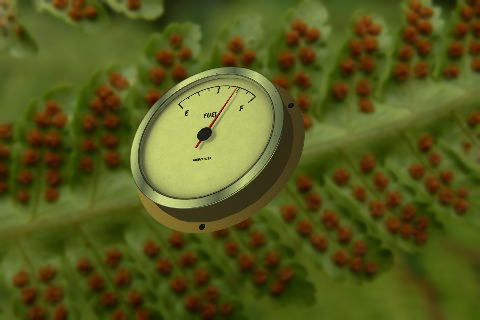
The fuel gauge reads 0.75
